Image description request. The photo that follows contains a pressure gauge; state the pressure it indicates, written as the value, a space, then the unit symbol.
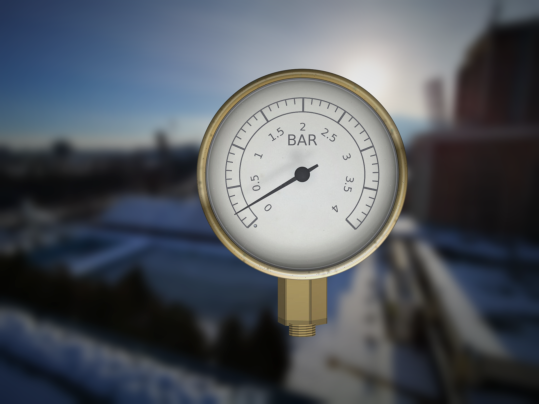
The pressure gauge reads 0.2 bar
